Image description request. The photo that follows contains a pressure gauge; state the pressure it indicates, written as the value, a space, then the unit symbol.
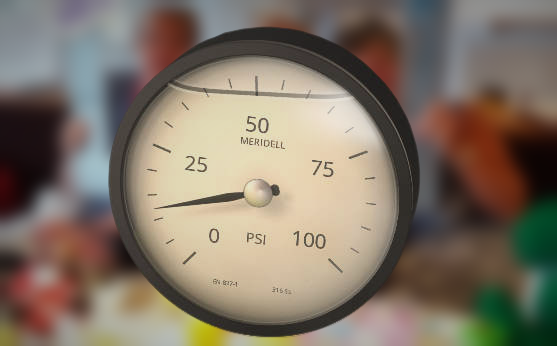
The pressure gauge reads 12.5 psi
